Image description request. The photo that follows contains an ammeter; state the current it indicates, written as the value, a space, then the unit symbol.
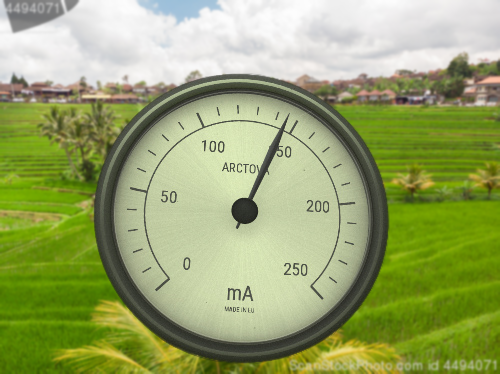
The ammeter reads 145 mA
